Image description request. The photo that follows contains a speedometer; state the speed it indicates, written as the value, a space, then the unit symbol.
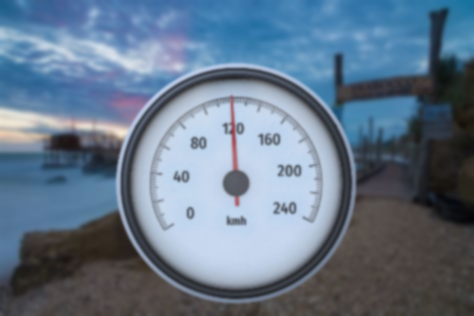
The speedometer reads 120 km/h
